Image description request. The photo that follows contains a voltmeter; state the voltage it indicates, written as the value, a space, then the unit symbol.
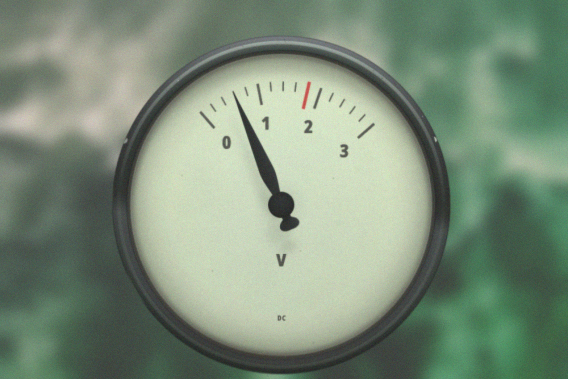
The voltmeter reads 0.6 V
